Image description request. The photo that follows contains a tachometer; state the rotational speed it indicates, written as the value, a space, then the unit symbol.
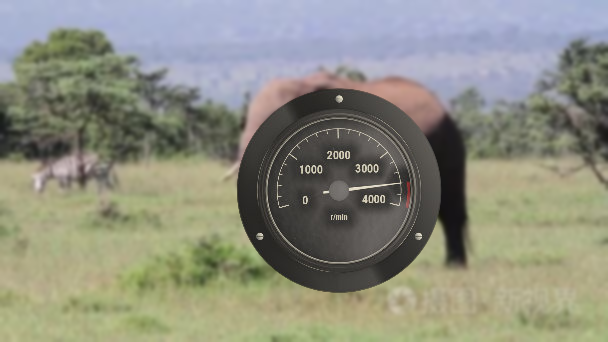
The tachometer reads 3600 rpm
